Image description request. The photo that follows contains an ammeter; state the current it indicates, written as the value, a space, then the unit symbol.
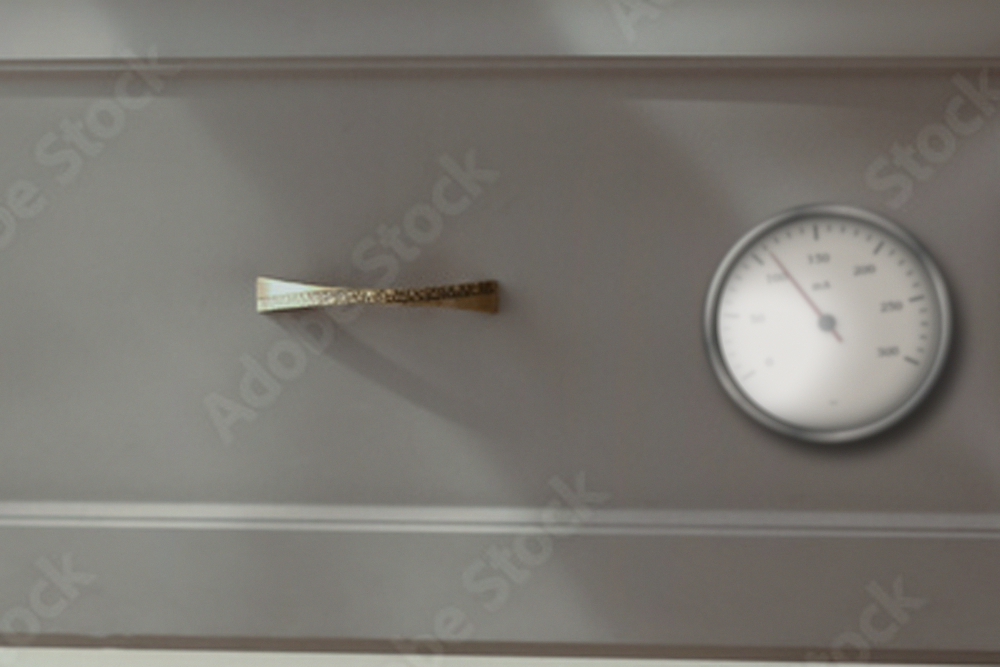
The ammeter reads 110 mA
